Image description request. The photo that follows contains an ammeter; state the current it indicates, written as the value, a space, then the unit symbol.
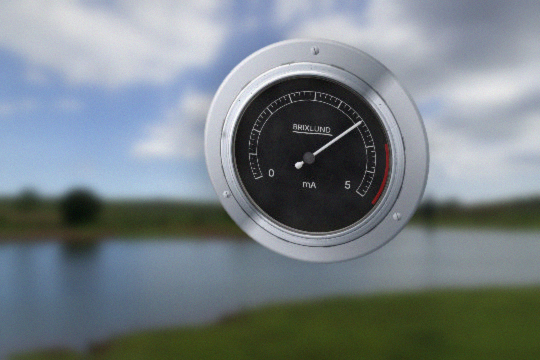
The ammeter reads 3.5 mA
